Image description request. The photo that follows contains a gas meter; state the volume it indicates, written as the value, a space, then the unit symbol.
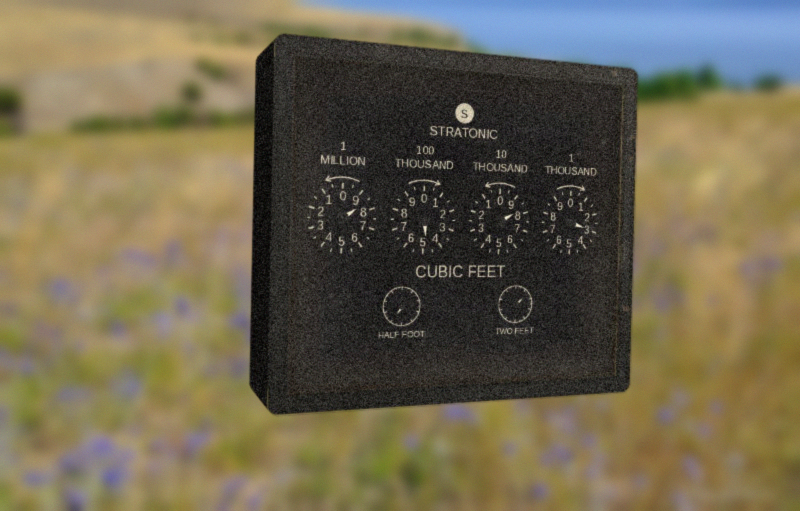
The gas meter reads 848300 ft³
